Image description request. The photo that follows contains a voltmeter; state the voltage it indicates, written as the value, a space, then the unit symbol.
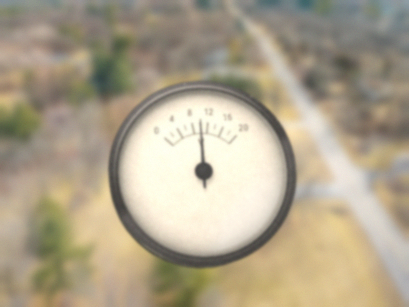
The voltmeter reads 10 V
